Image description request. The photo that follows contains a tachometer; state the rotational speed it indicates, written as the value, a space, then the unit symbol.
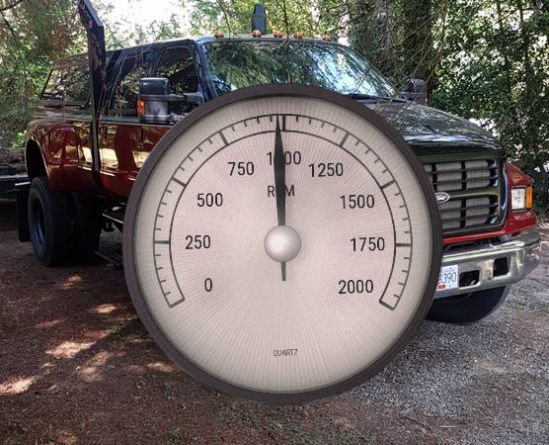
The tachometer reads 975 rpm
